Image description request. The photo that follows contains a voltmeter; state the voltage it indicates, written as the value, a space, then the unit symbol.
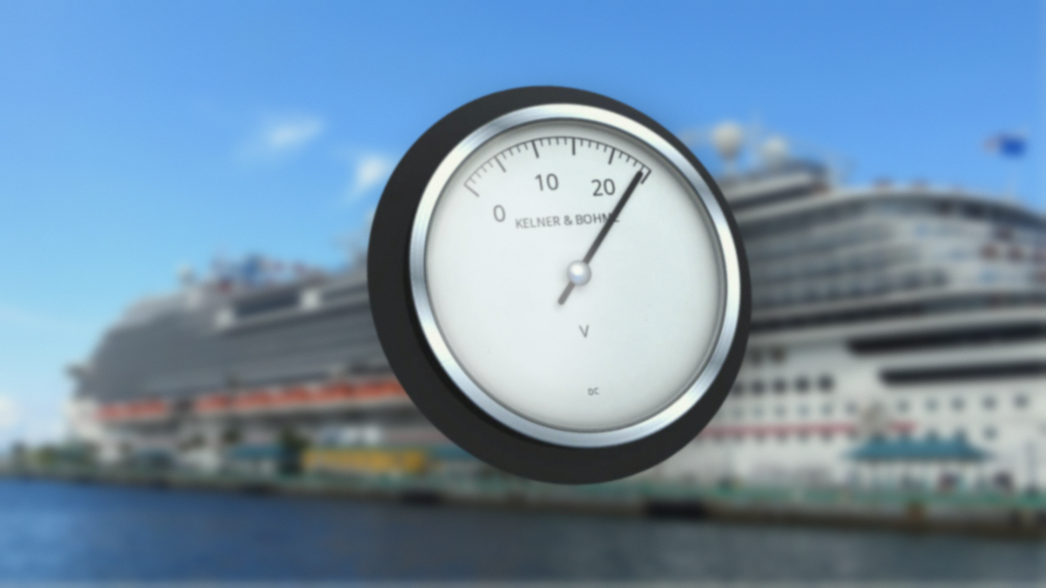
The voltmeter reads 24 V
